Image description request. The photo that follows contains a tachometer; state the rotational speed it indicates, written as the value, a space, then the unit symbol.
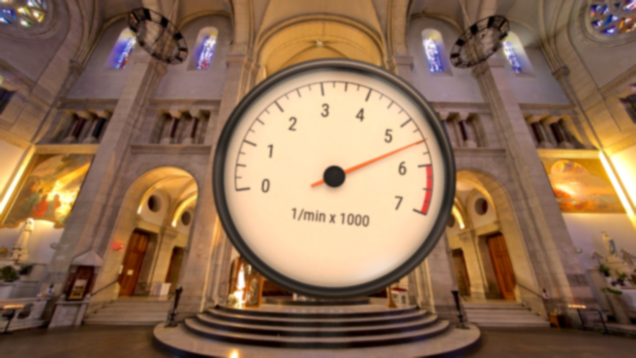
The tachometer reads 5500 rpm
